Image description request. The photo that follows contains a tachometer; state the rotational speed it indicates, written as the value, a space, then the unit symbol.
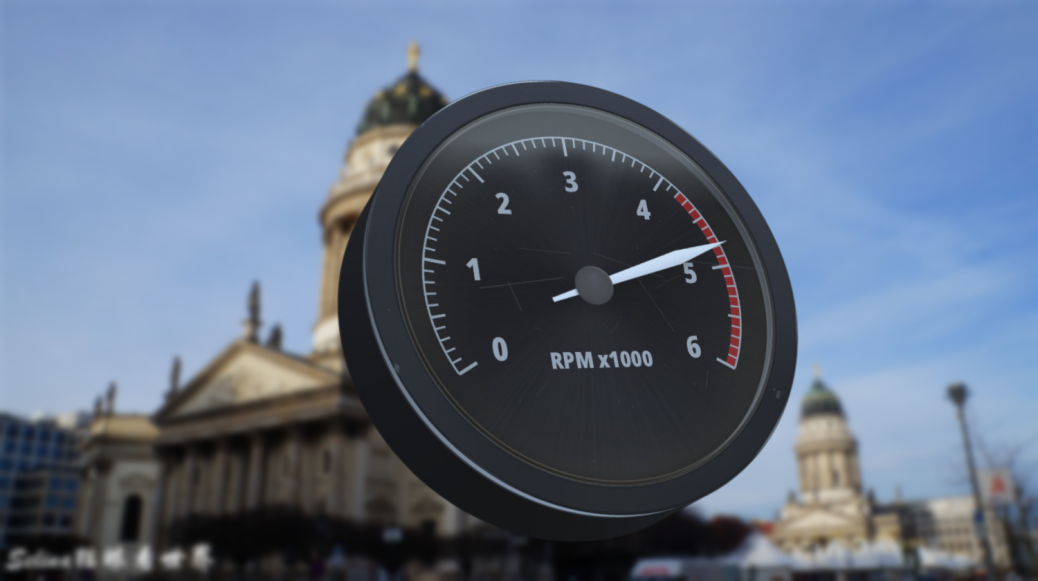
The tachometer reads 4800 rpm
